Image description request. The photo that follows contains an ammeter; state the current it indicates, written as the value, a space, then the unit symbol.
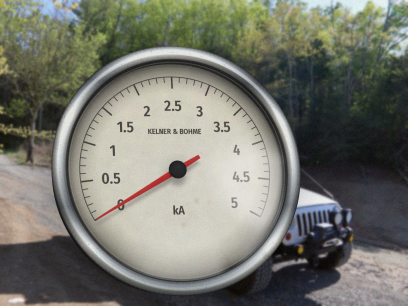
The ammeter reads 0 kA
